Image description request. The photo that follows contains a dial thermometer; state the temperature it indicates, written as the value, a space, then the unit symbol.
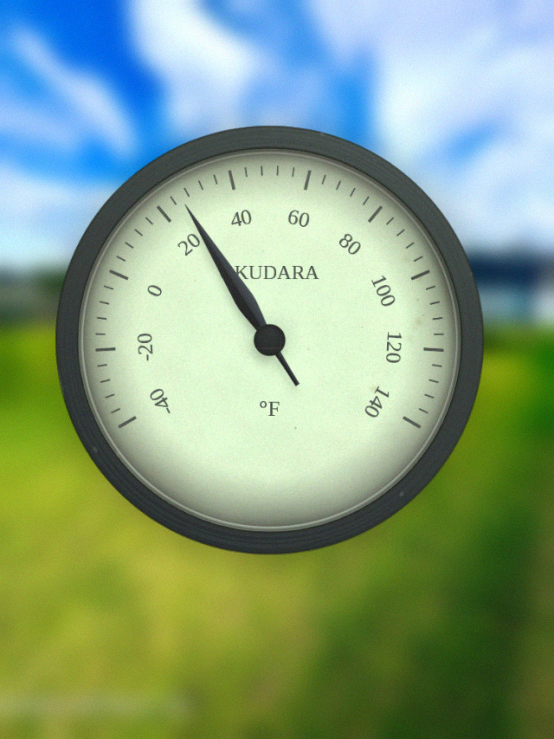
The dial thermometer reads 26 °F
